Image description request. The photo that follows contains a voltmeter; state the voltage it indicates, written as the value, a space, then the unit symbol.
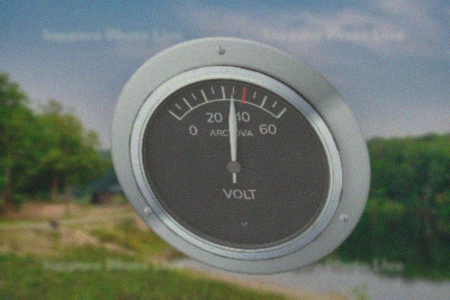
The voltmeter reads 35 V
